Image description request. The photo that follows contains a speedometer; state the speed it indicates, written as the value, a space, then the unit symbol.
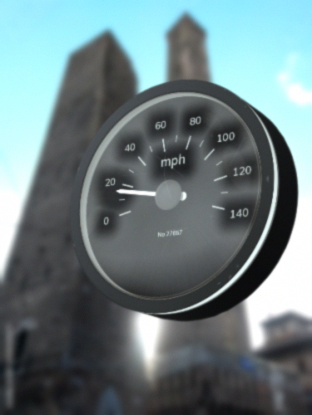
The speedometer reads 15 mph
